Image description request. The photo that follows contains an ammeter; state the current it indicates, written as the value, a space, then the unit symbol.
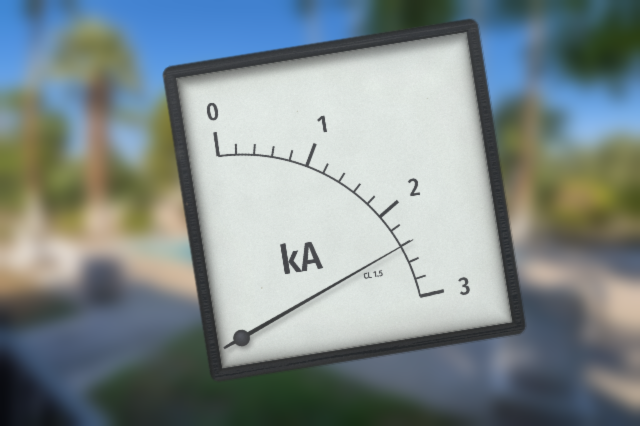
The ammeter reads 2.4 kA
